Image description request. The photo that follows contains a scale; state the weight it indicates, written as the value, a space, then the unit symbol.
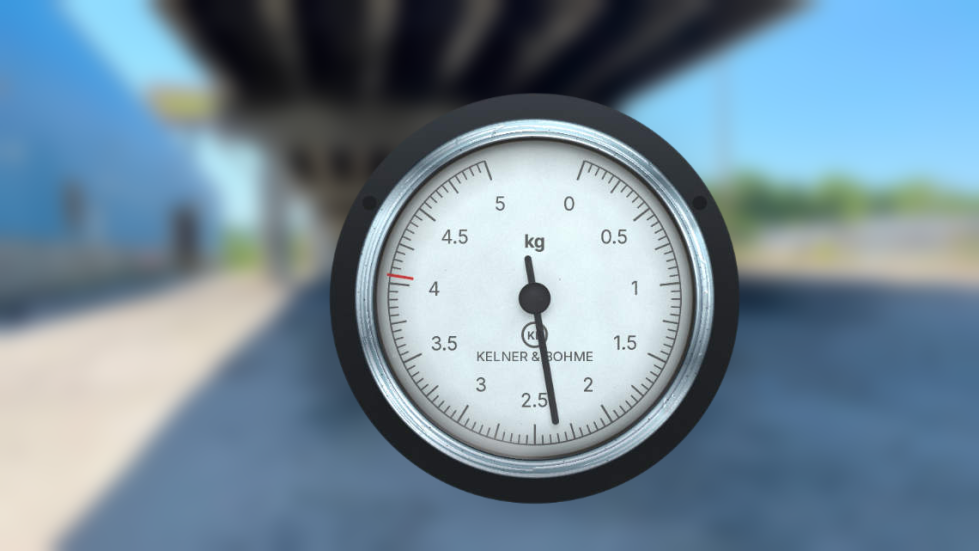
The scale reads 2.35 kg
